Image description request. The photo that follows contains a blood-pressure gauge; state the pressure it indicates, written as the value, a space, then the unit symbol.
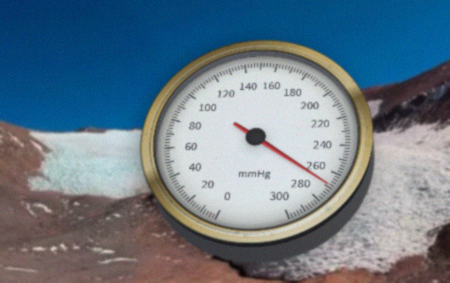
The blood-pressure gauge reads 270 mmHg
